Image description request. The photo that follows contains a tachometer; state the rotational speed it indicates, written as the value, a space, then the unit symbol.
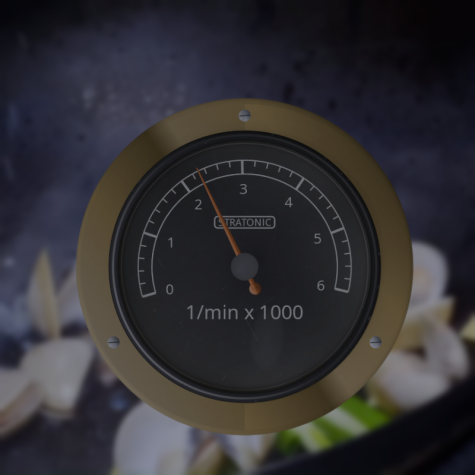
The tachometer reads 2300 rpm
